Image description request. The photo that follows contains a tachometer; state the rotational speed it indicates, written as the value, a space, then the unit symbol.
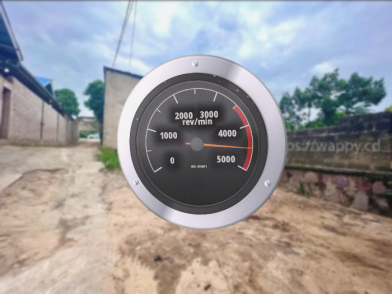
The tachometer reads 4500 rpm
